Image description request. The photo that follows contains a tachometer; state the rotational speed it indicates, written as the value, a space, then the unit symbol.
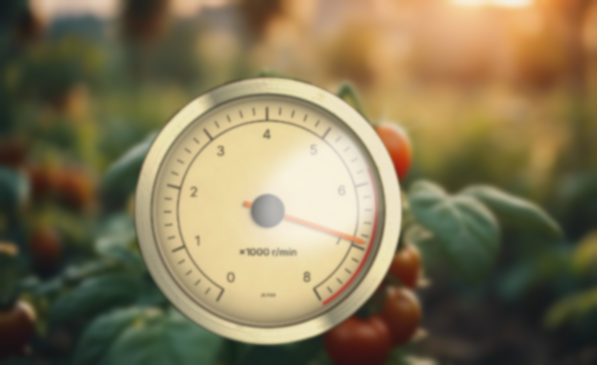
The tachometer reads 6900 rpm
